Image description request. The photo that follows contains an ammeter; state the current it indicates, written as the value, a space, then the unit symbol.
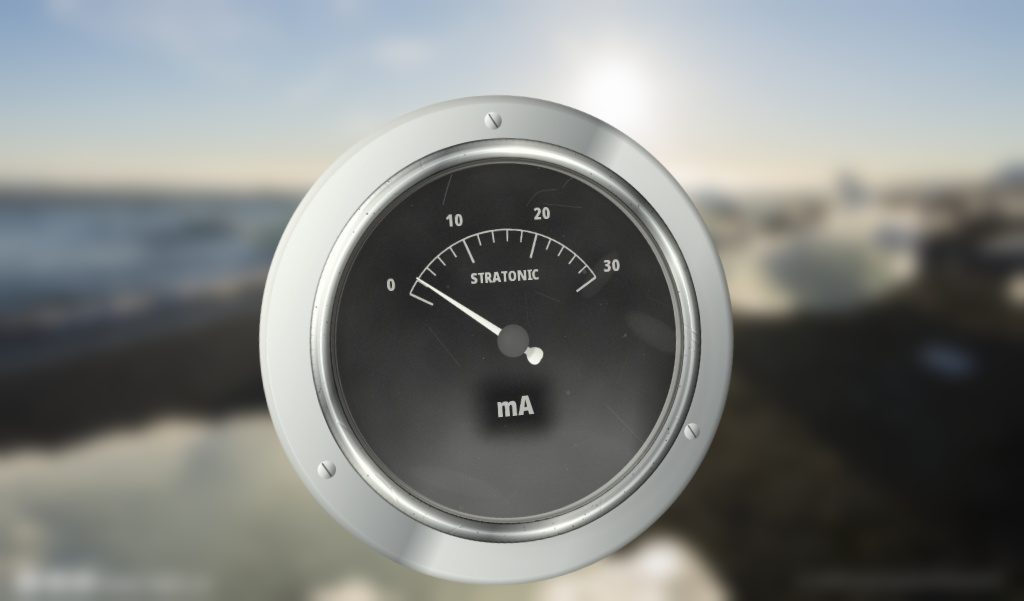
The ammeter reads 2 mA
